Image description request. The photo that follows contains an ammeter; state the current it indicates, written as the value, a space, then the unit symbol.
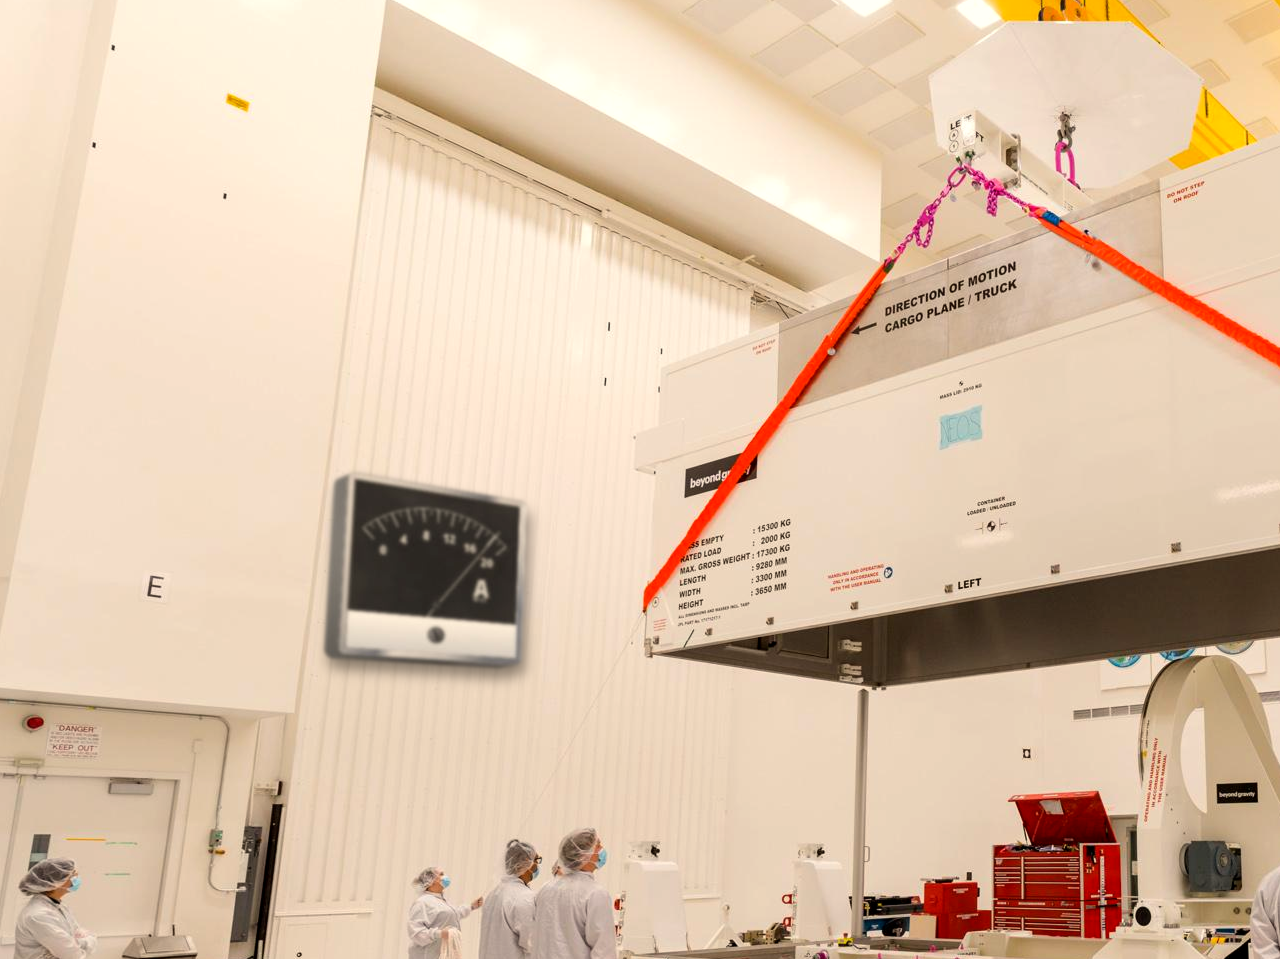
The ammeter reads 18 A
